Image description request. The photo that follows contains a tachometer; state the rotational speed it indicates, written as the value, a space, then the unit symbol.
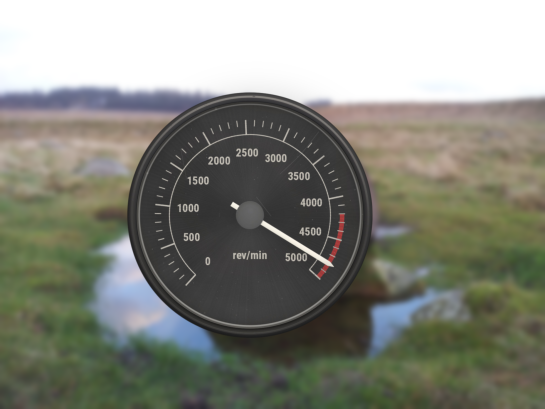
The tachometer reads 4800 rpm
